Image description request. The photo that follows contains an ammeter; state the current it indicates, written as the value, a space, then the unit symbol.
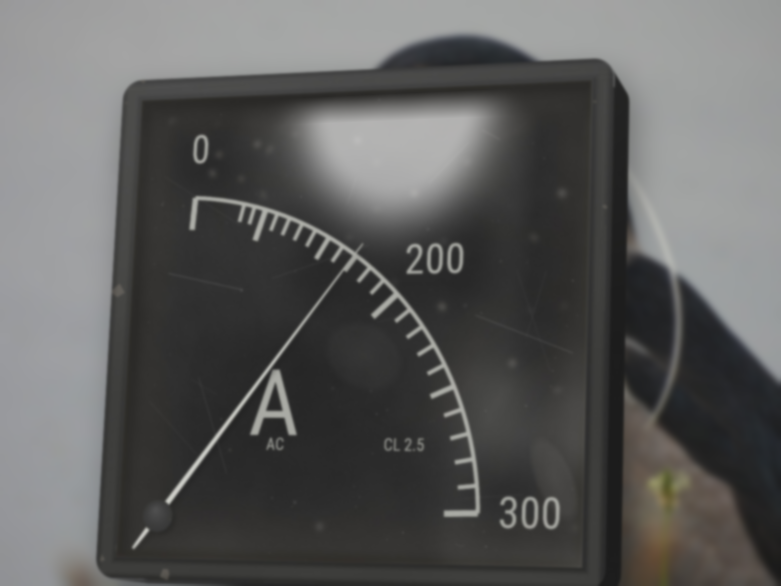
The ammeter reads 170 A
